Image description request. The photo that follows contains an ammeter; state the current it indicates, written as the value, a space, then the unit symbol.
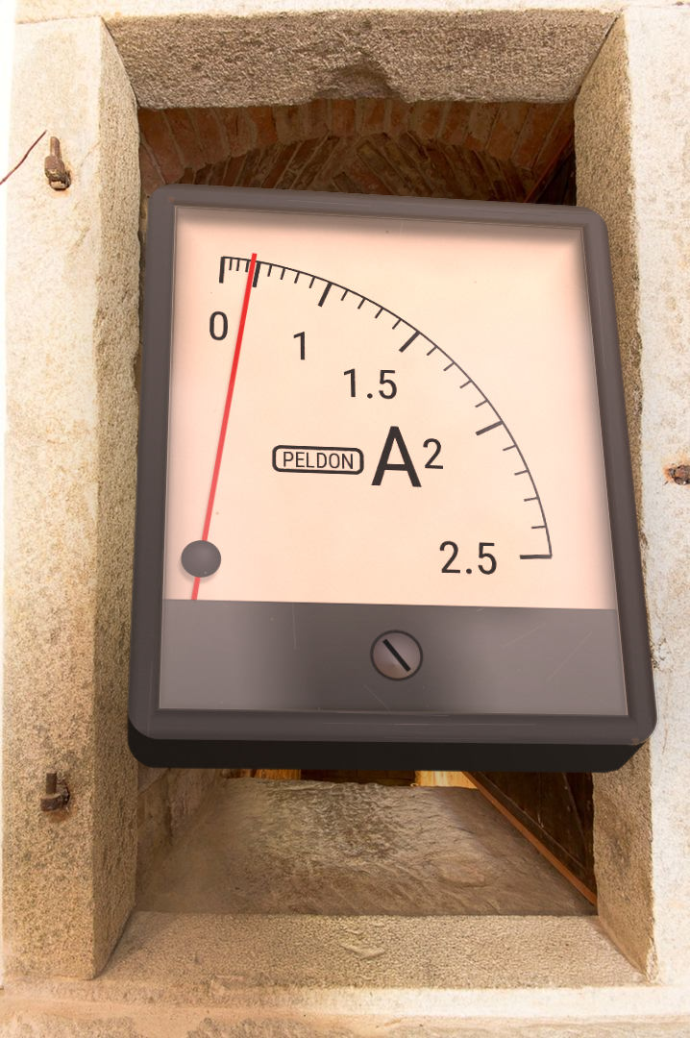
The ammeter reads 0.45 A
